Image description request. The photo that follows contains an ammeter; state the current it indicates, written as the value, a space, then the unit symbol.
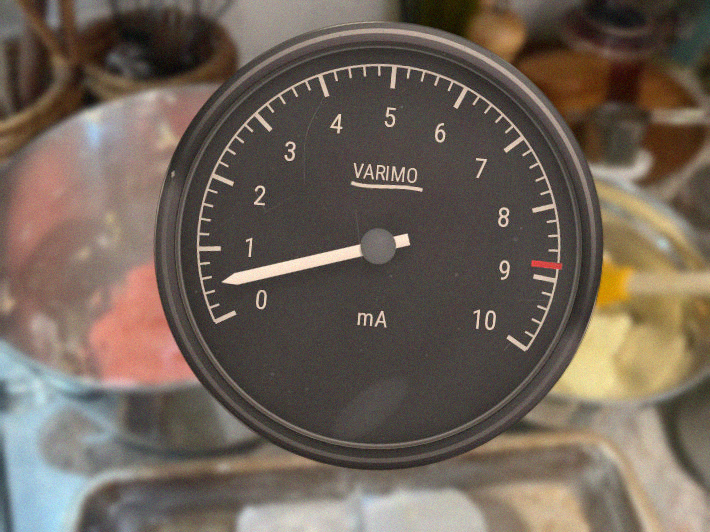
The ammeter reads 0.5 mA
